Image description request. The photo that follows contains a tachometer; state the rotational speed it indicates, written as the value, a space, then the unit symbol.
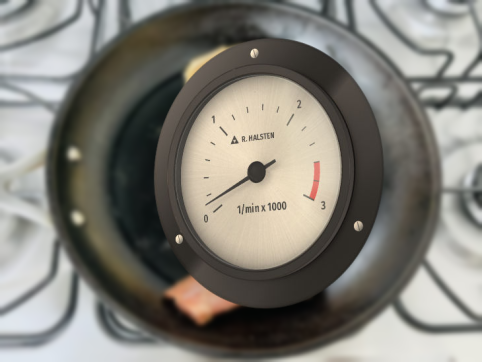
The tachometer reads 100 rpm
